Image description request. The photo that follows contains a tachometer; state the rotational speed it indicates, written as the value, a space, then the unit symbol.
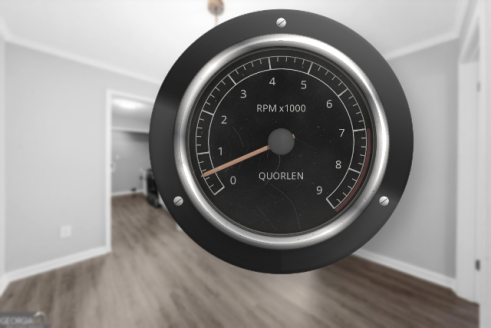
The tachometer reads 500 rpm
